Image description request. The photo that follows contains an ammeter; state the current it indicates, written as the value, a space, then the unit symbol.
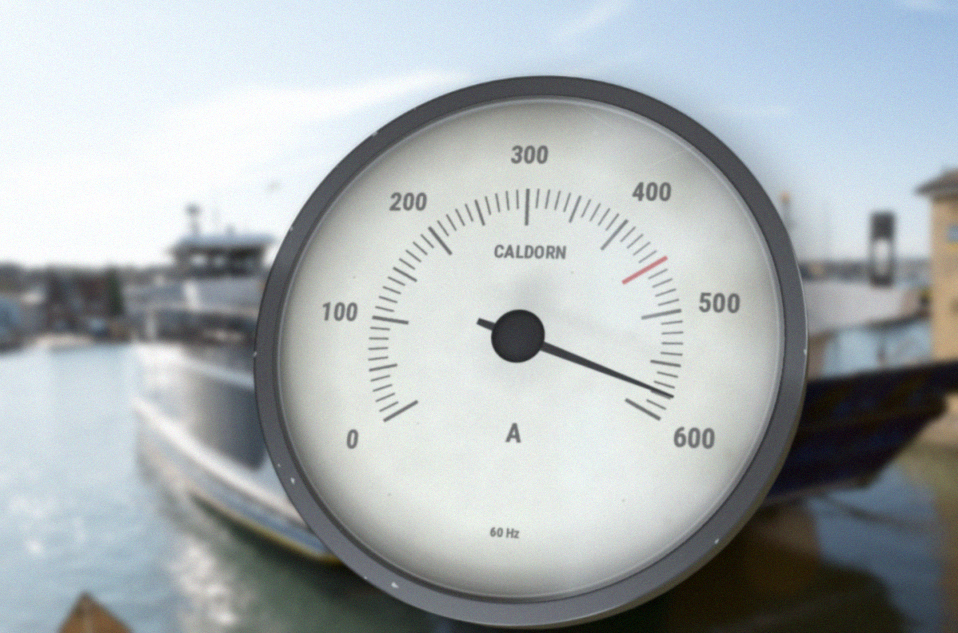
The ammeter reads 580 A
